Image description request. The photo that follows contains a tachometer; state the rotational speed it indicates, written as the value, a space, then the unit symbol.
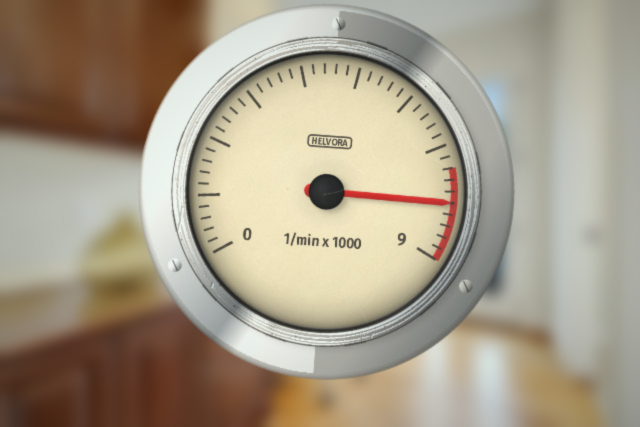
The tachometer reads 8000 rpm
